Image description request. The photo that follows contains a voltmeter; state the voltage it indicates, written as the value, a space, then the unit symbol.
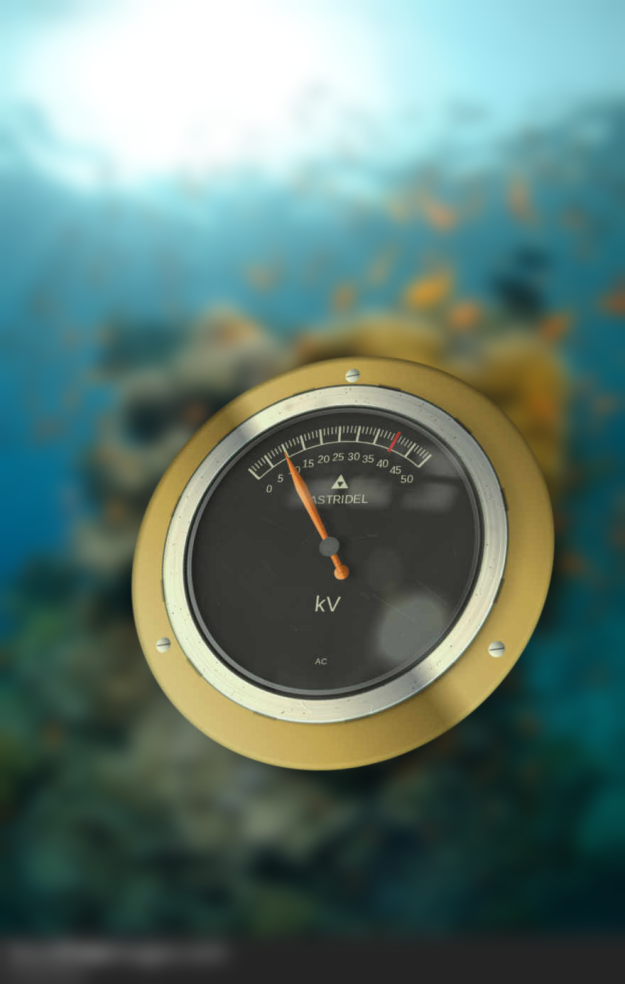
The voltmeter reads 10 kV
